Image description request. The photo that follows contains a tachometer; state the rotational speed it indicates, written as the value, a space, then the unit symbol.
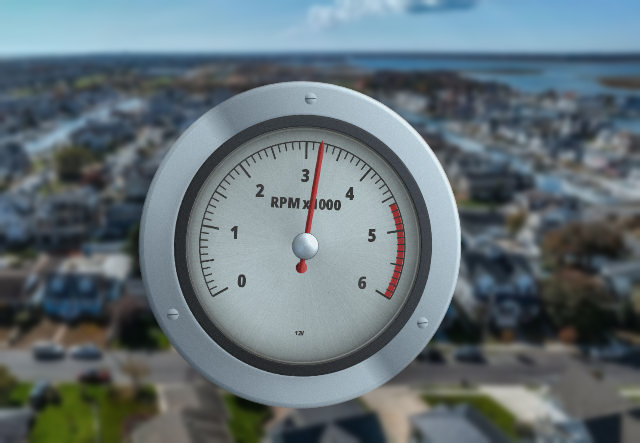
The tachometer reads 3200 rpm
